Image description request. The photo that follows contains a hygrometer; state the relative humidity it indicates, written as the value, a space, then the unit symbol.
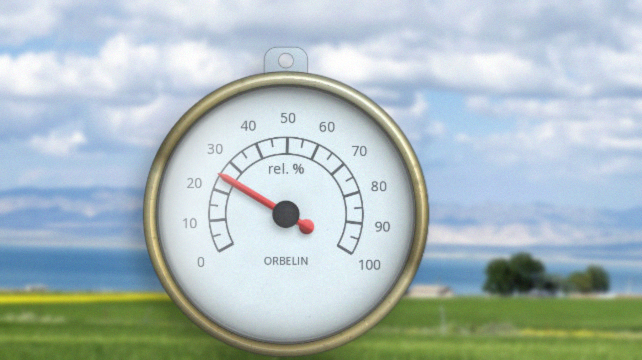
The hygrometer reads 25 %
